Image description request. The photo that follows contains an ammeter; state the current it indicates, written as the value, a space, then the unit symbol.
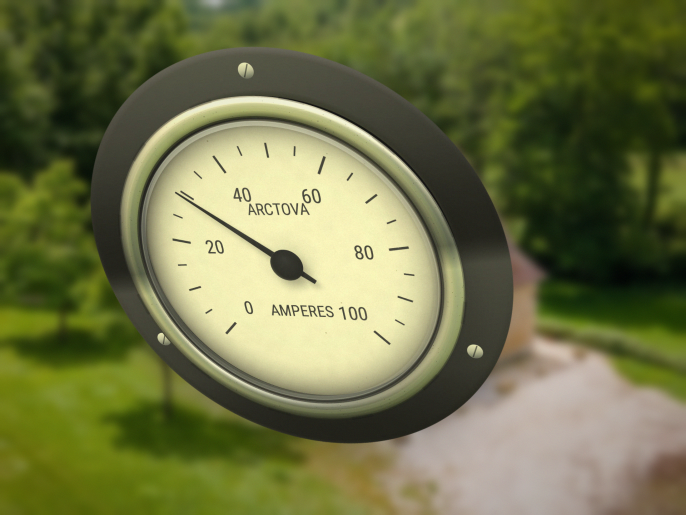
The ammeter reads 30 A
